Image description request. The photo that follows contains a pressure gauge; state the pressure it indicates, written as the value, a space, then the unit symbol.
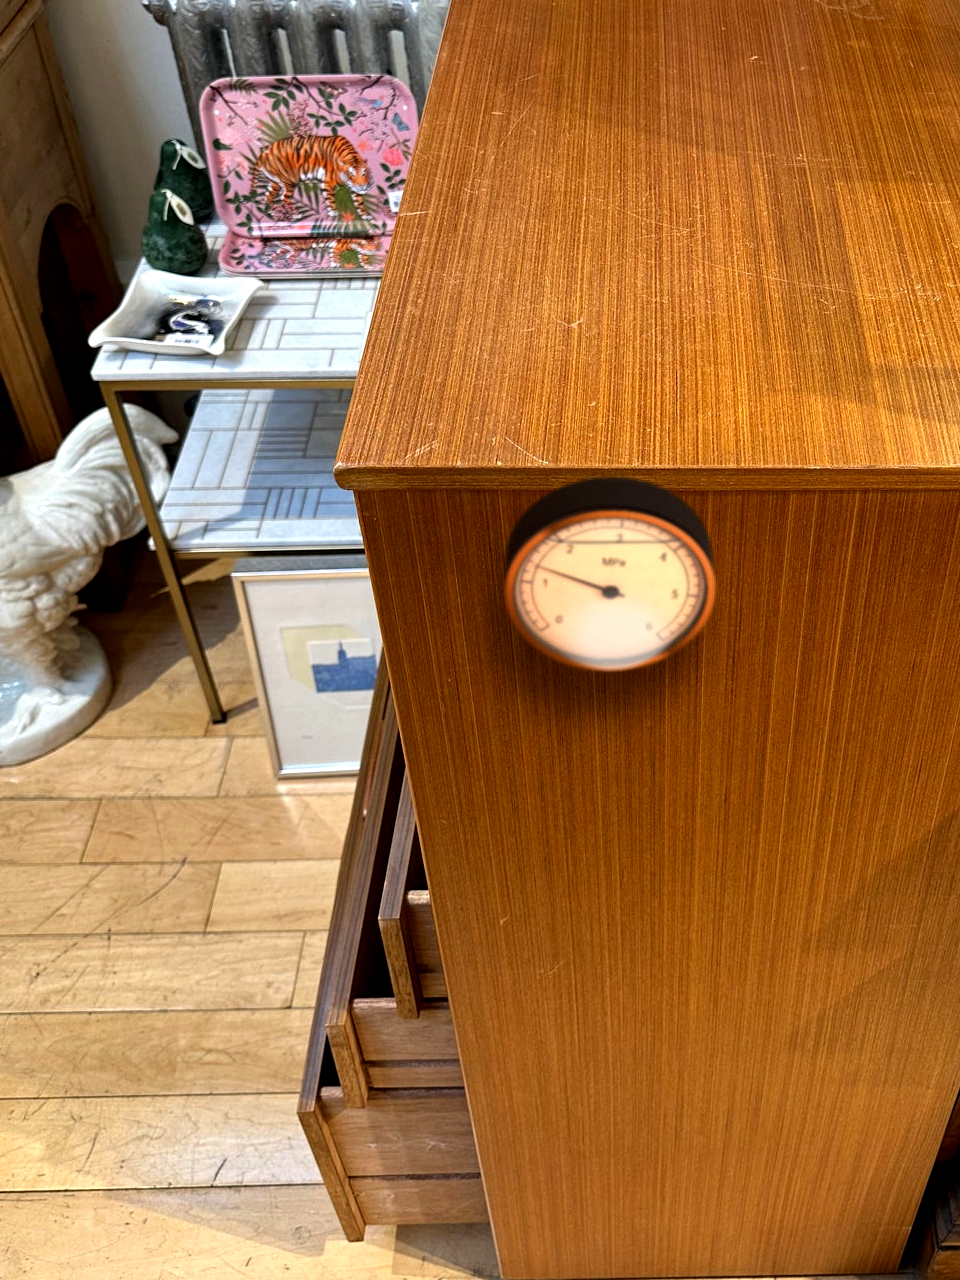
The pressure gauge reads 1.4 MPa
